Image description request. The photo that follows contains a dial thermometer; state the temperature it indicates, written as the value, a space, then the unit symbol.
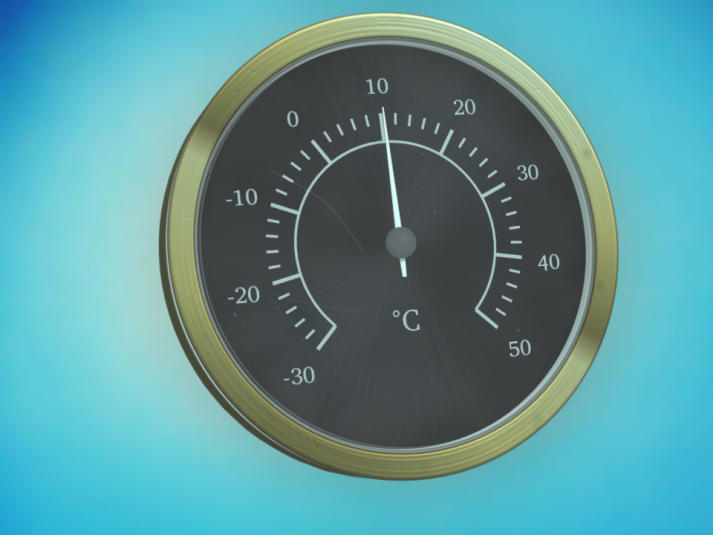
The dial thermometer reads 10 °C
